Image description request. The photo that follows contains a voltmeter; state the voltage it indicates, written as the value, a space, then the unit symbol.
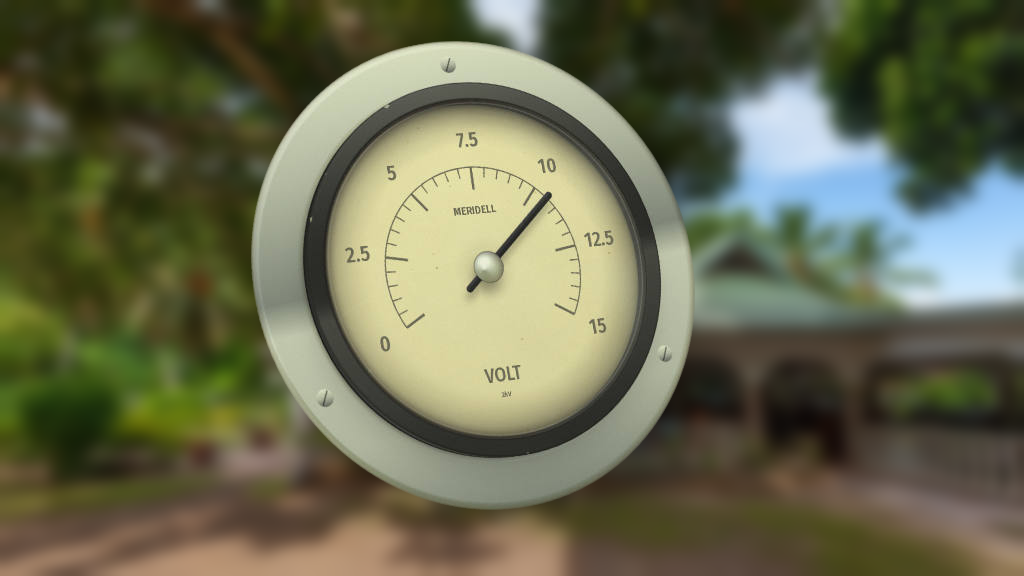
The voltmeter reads 10.5 V
